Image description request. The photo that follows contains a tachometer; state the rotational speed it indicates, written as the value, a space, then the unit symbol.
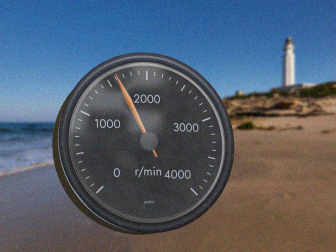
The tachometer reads 1600 rpm
